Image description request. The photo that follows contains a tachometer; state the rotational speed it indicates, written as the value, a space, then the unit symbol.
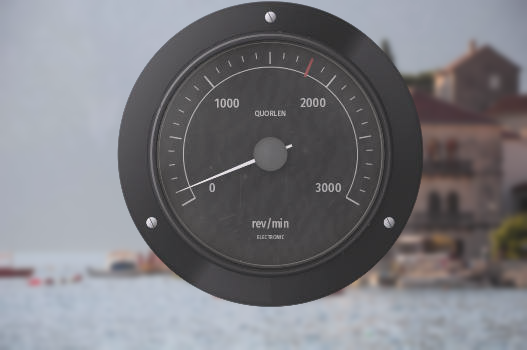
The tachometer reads 100 rpm
